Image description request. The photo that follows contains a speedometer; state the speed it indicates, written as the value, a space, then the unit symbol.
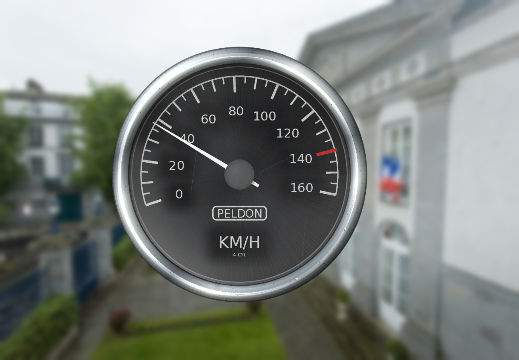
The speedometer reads 37.5 km/h
